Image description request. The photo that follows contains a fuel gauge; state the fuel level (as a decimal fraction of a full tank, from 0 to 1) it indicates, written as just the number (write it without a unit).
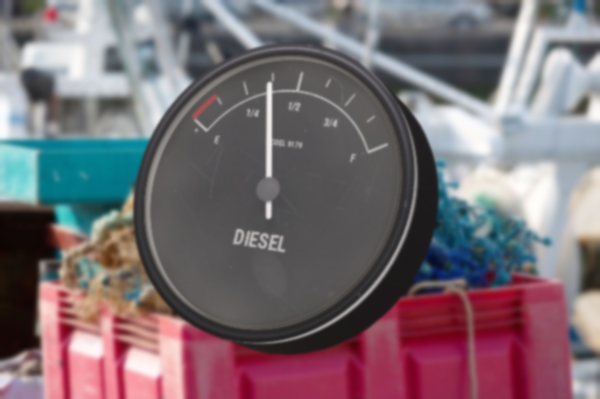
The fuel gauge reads 0.375
